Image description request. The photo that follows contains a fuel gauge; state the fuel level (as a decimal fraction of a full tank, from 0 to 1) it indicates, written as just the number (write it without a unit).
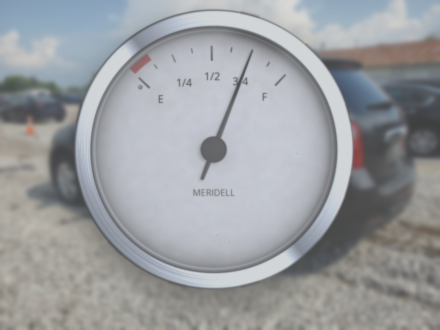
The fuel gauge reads 0.75
